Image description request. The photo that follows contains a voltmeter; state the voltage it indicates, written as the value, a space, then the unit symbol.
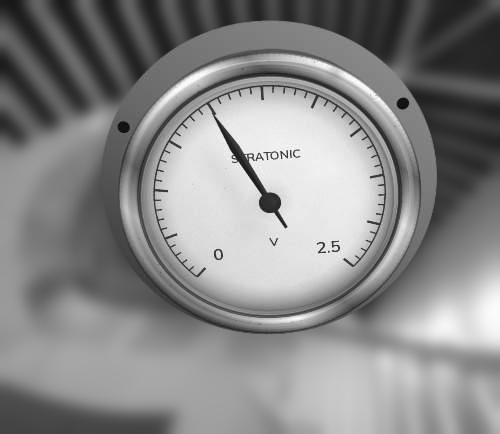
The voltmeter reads 1 V
